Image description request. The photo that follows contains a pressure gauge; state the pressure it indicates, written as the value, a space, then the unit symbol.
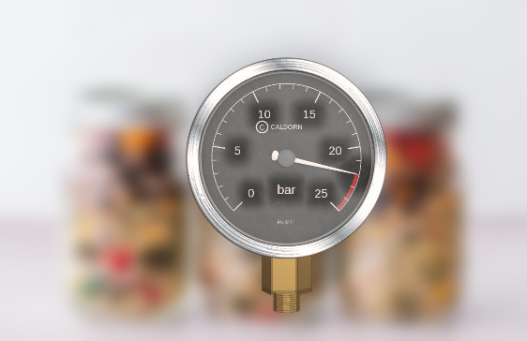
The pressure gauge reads 22 bar
